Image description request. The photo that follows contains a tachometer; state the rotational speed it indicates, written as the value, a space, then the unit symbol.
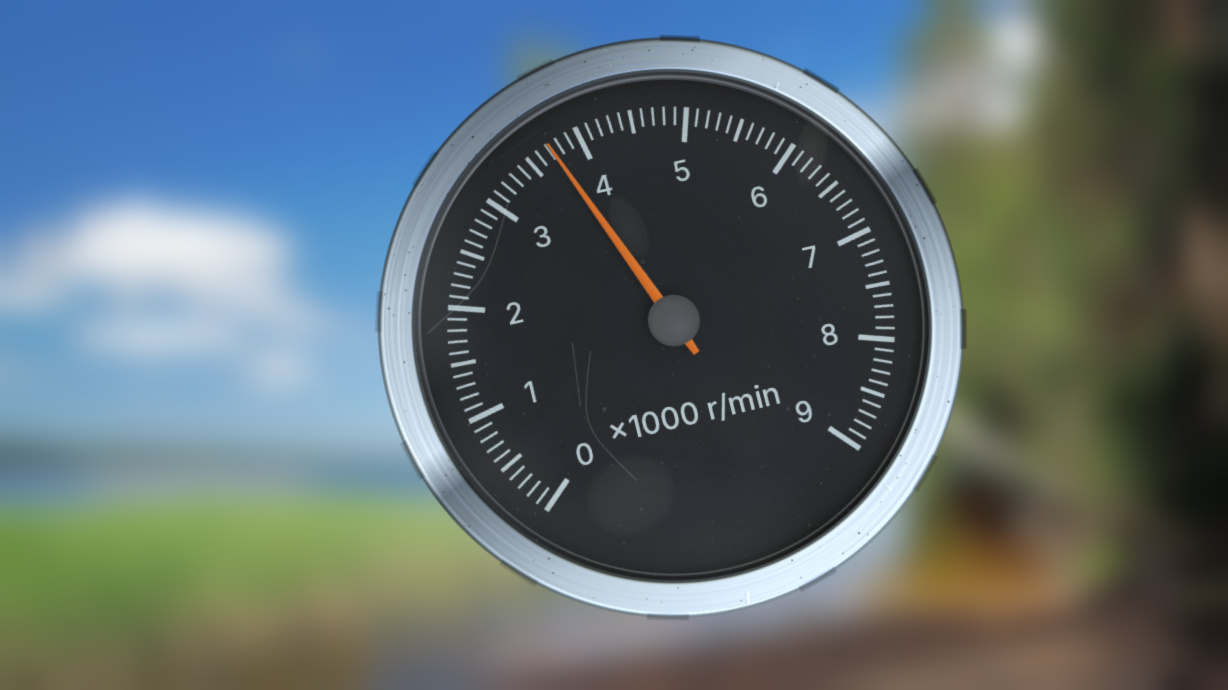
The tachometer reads 3700 rpm
